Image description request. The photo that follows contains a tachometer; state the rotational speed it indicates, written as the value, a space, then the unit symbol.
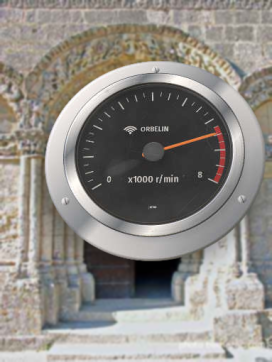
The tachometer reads 6500 rpm
